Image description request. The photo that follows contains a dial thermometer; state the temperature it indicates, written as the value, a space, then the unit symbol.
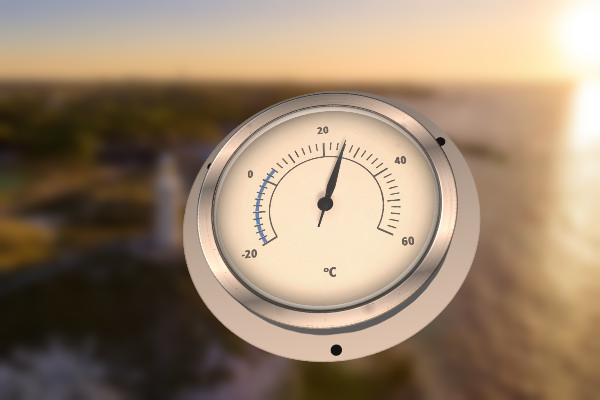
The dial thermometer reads 26 °C
